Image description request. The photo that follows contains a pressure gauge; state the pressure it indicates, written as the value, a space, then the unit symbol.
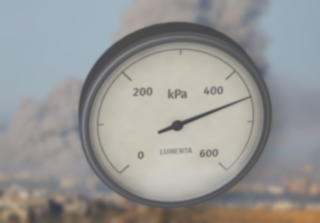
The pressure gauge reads 450 kPa
